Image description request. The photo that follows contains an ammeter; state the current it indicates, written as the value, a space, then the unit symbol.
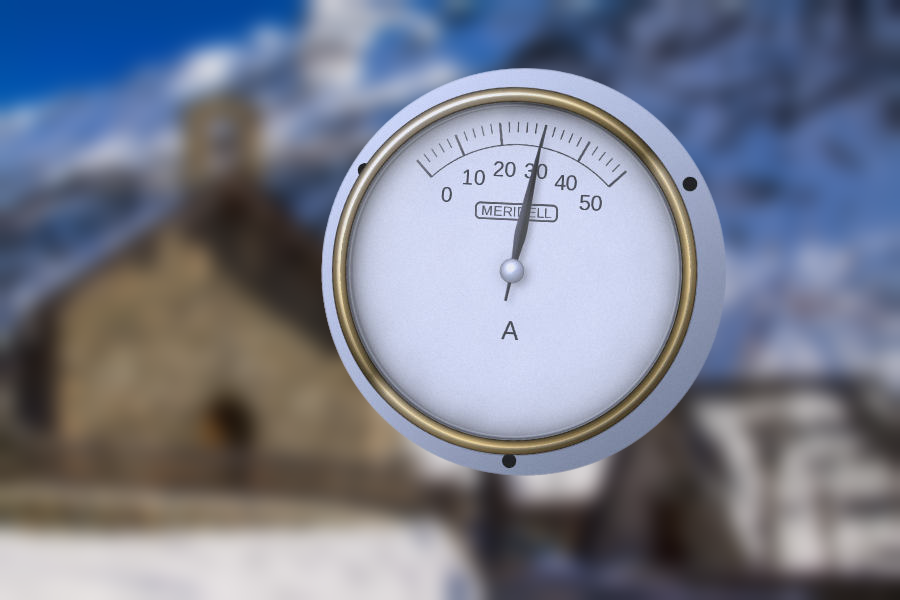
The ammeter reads 30 A
